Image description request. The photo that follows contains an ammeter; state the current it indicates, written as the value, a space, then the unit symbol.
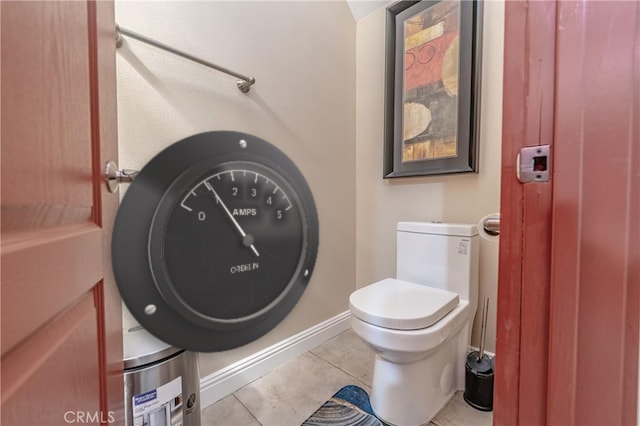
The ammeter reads 1 A
